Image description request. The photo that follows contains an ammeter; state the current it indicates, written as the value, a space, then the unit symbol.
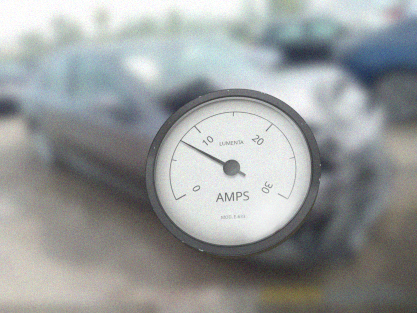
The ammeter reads 7.5 A
